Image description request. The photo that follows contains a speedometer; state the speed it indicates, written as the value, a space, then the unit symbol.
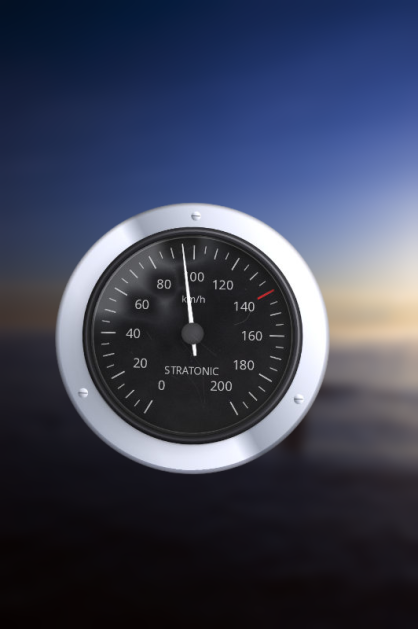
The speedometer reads 95 km/h
